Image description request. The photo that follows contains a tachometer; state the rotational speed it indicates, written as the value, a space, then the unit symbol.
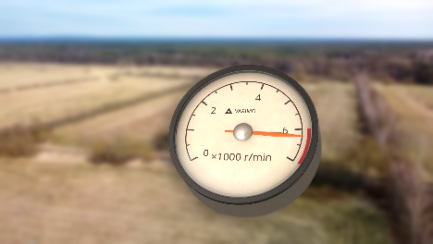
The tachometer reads 6250 rpm
